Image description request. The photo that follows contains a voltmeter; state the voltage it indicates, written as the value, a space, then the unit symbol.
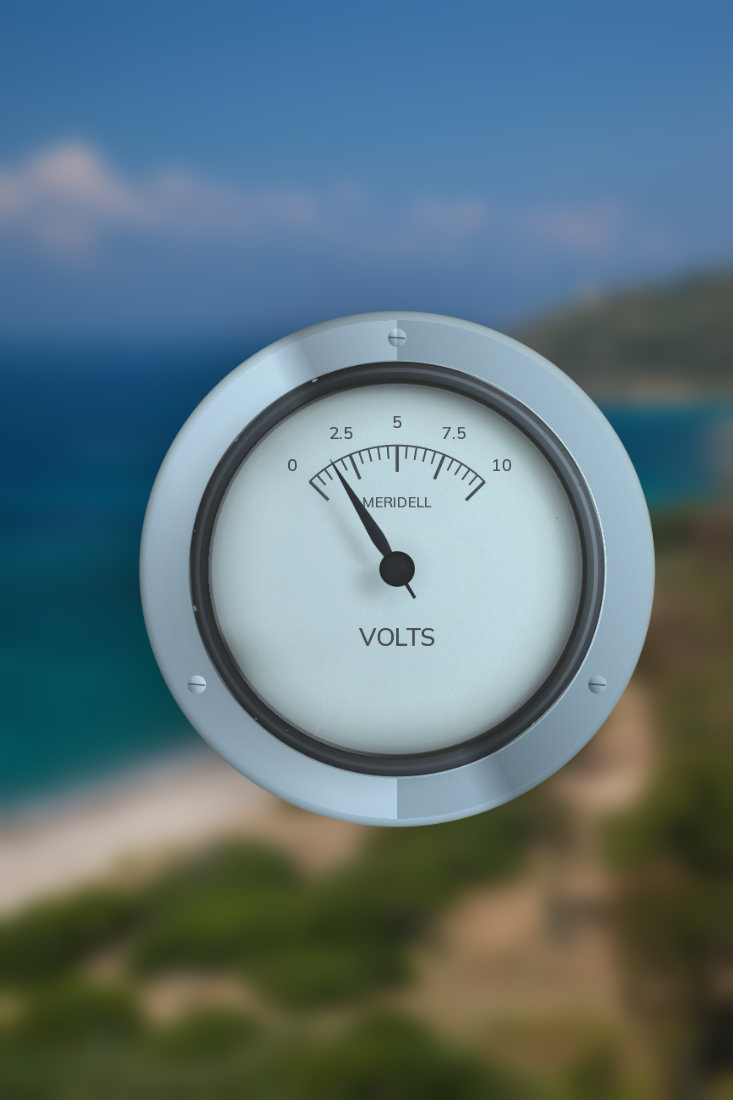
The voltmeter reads 1.5 V
